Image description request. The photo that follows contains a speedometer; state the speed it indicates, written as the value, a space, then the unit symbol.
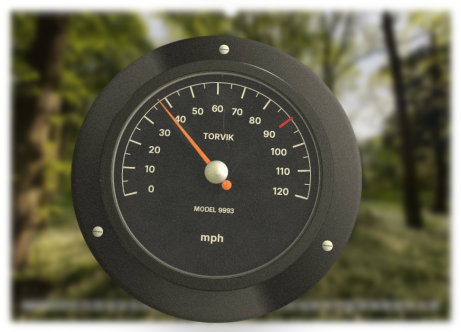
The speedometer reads 37.5 mph
